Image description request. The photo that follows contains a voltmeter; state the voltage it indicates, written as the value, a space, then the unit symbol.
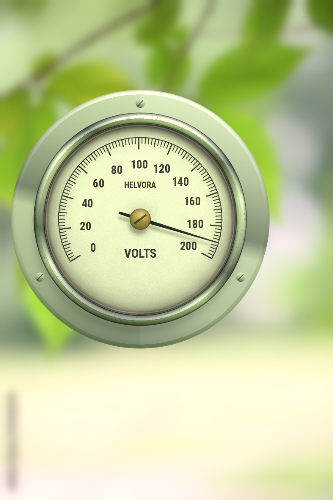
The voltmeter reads 190 V
